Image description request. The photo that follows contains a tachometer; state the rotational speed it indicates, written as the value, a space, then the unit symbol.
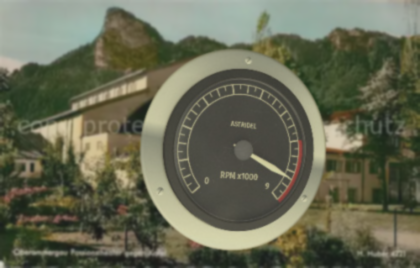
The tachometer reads 8250 rpm
